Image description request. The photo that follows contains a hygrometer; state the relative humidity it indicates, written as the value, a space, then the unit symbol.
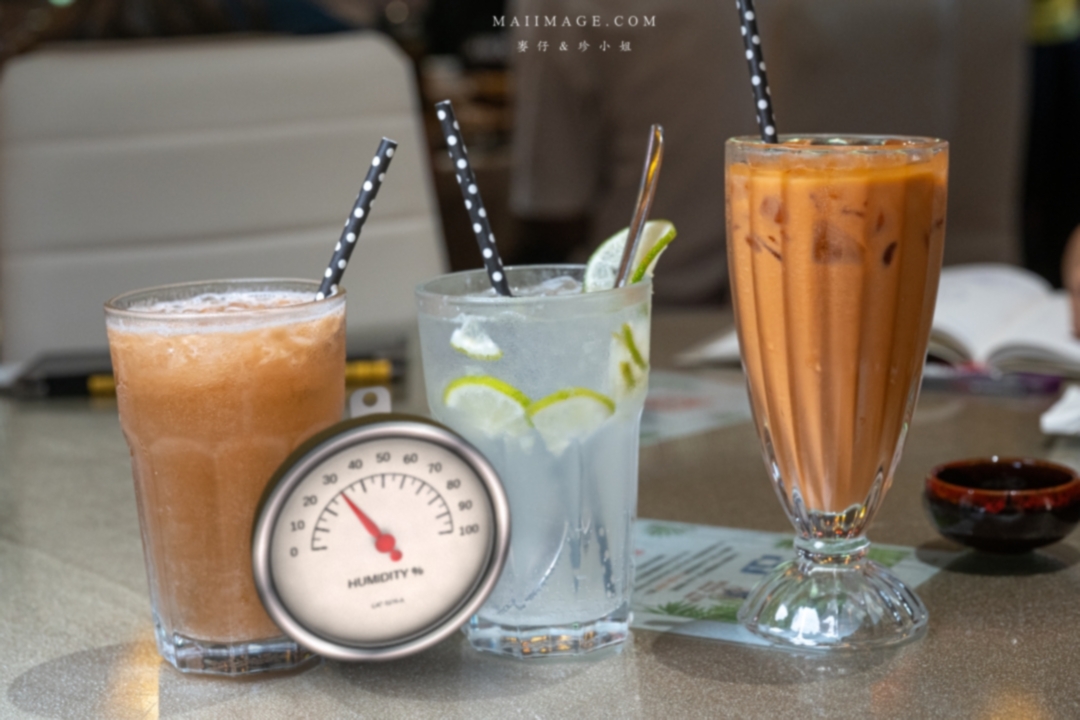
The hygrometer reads 30 %
